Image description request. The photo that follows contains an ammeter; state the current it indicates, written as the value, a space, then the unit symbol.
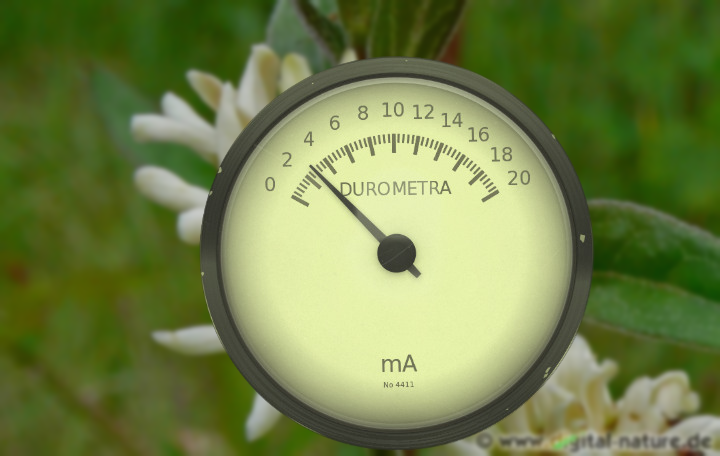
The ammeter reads 2.8 mA
